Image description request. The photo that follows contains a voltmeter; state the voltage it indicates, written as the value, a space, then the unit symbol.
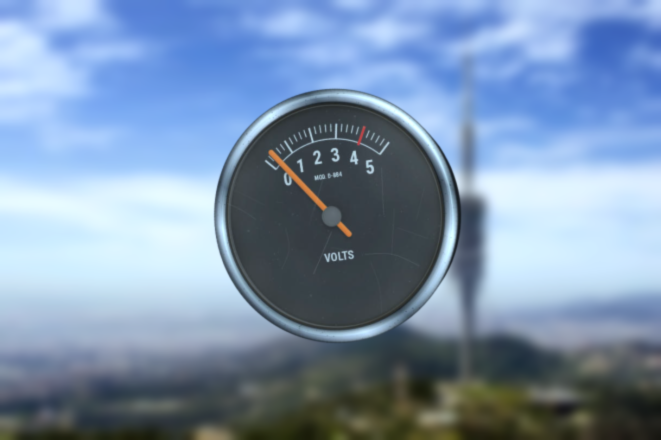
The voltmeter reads 0.4 V
